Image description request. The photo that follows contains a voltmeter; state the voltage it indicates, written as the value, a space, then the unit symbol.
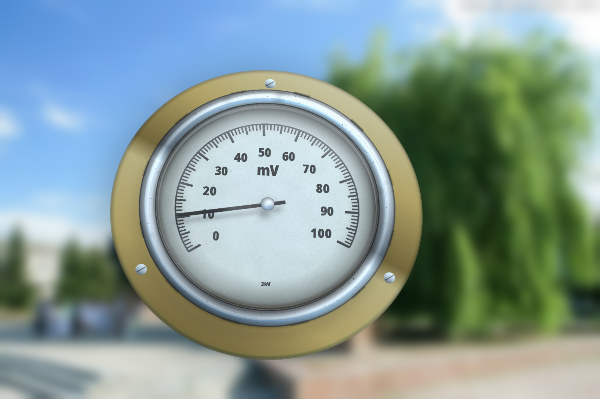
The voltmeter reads 10 mV
